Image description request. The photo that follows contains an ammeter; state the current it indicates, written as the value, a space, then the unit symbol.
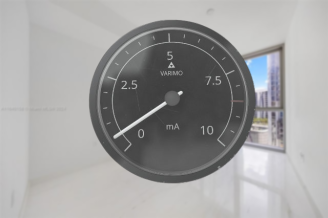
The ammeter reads 0.5 mA
